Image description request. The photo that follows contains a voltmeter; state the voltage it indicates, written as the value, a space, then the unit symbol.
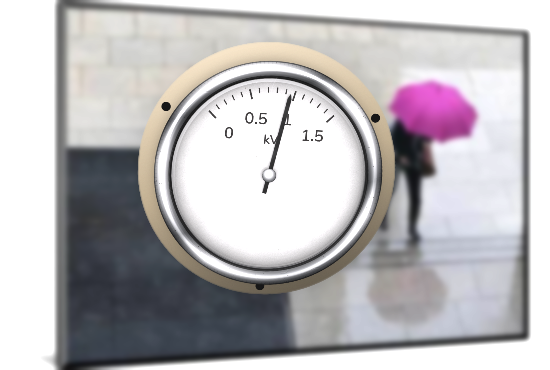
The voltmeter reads 0.95 kV
